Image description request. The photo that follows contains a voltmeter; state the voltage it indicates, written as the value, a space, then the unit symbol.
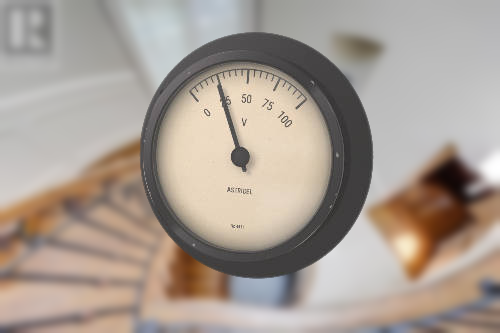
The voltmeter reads 25 V
